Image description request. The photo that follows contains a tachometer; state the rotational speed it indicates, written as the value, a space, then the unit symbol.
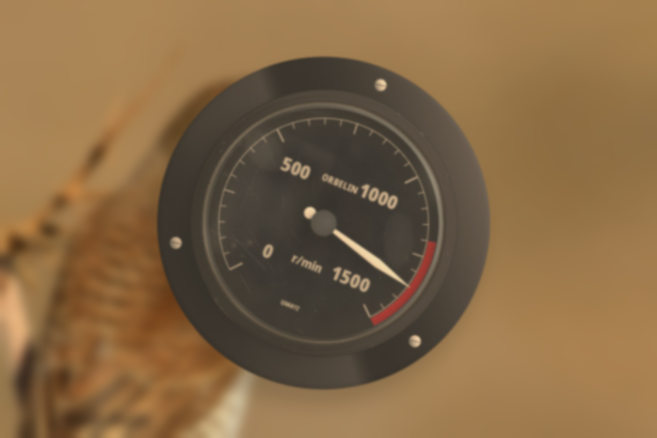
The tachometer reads 1350 rpm
